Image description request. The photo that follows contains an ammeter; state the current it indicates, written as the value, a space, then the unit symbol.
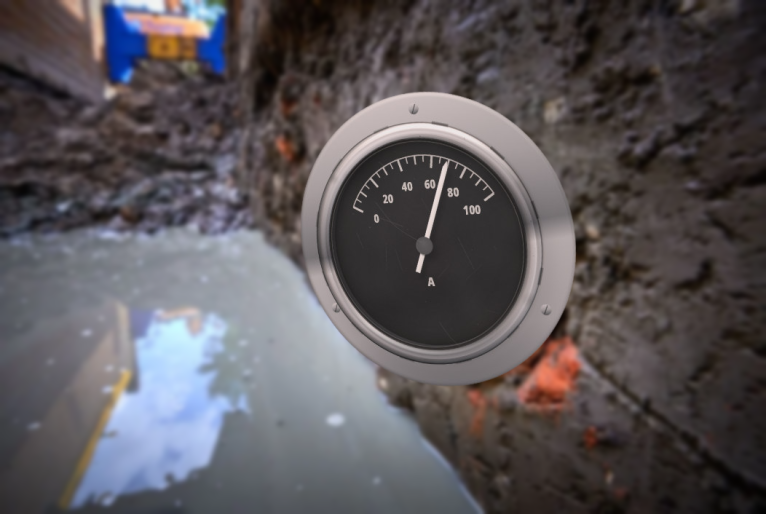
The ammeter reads 70 A
